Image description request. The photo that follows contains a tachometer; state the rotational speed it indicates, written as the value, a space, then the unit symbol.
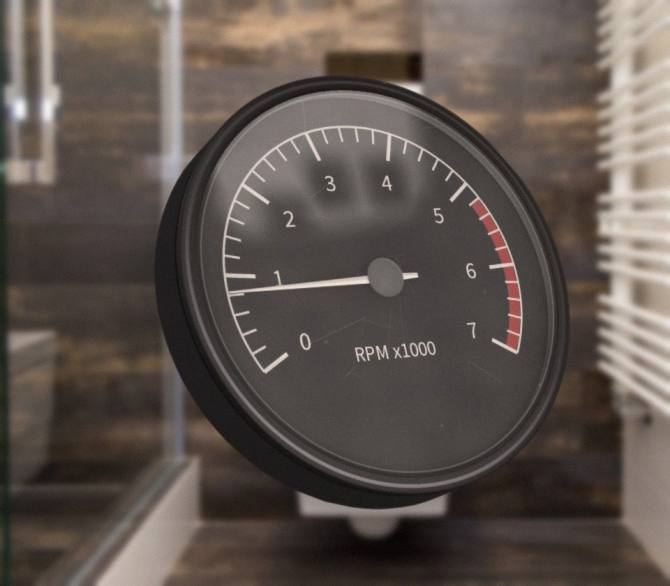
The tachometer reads 800 rpm
